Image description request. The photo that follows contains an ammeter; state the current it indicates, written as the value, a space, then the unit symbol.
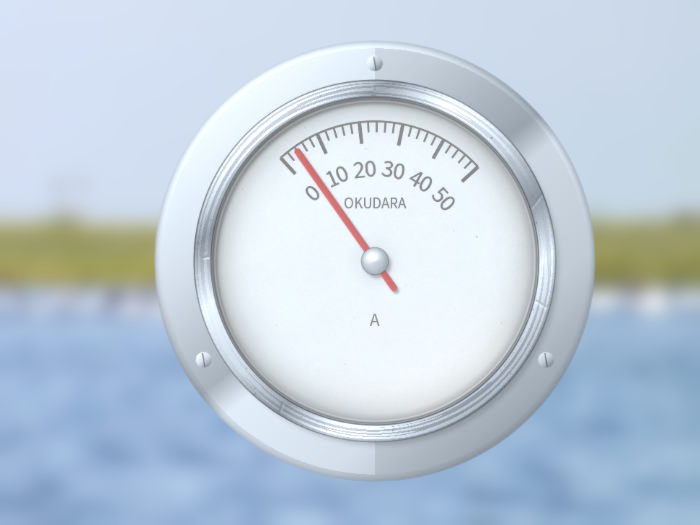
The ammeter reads 4 A
